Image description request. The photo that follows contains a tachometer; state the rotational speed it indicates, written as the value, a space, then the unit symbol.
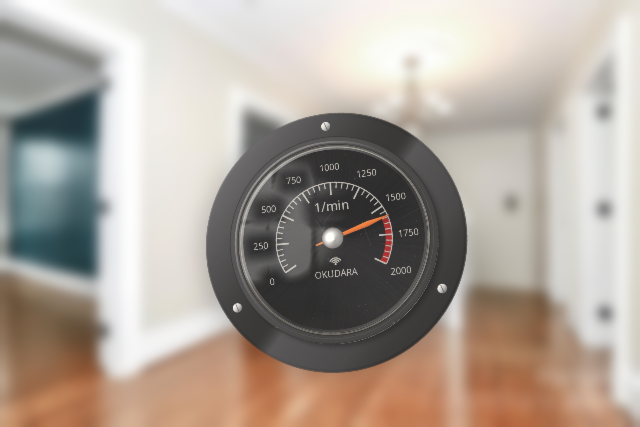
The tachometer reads 1600 rpm
